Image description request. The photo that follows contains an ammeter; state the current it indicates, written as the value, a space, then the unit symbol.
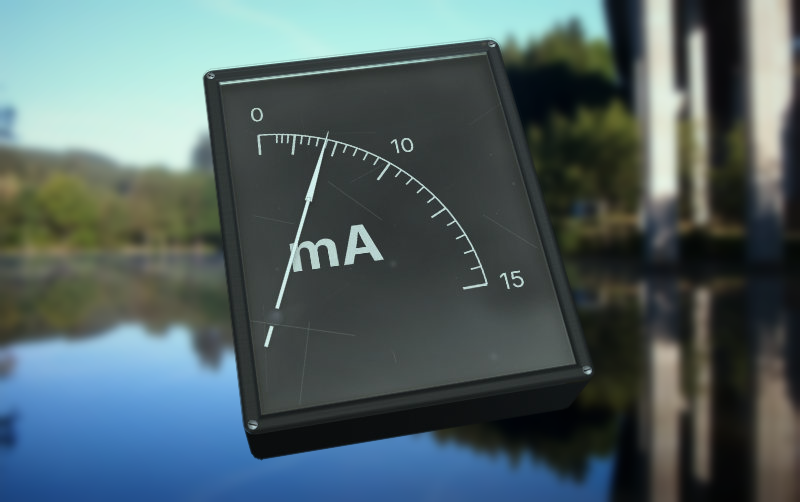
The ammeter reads 7 mA
